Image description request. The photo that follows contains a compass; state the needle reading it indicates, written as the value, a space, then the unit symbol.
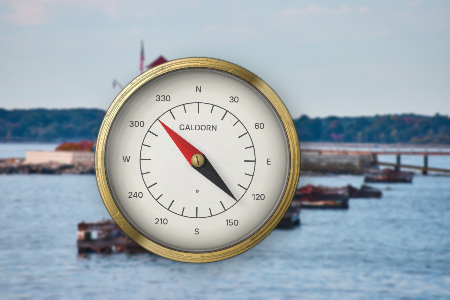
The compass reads 315 °
